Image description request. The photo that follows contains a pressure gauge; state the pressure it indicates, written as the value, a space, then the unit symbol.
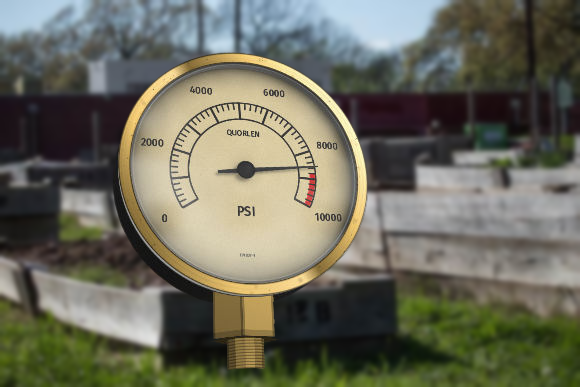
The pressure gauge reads 8600 psi
